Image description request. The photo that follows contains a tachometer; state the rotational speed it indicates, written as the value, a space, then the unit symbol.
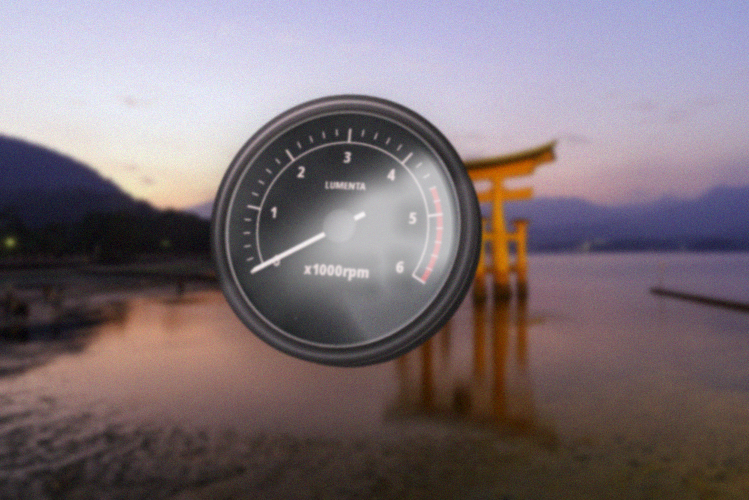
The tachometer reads 0 rpm
